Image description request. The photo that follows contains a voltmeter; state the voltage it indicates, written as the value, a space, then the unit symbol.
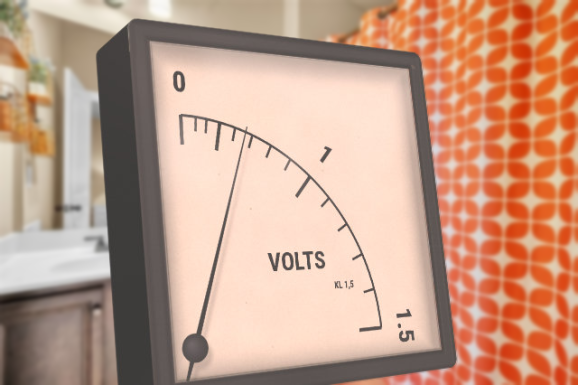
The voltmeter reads 0.65 V
